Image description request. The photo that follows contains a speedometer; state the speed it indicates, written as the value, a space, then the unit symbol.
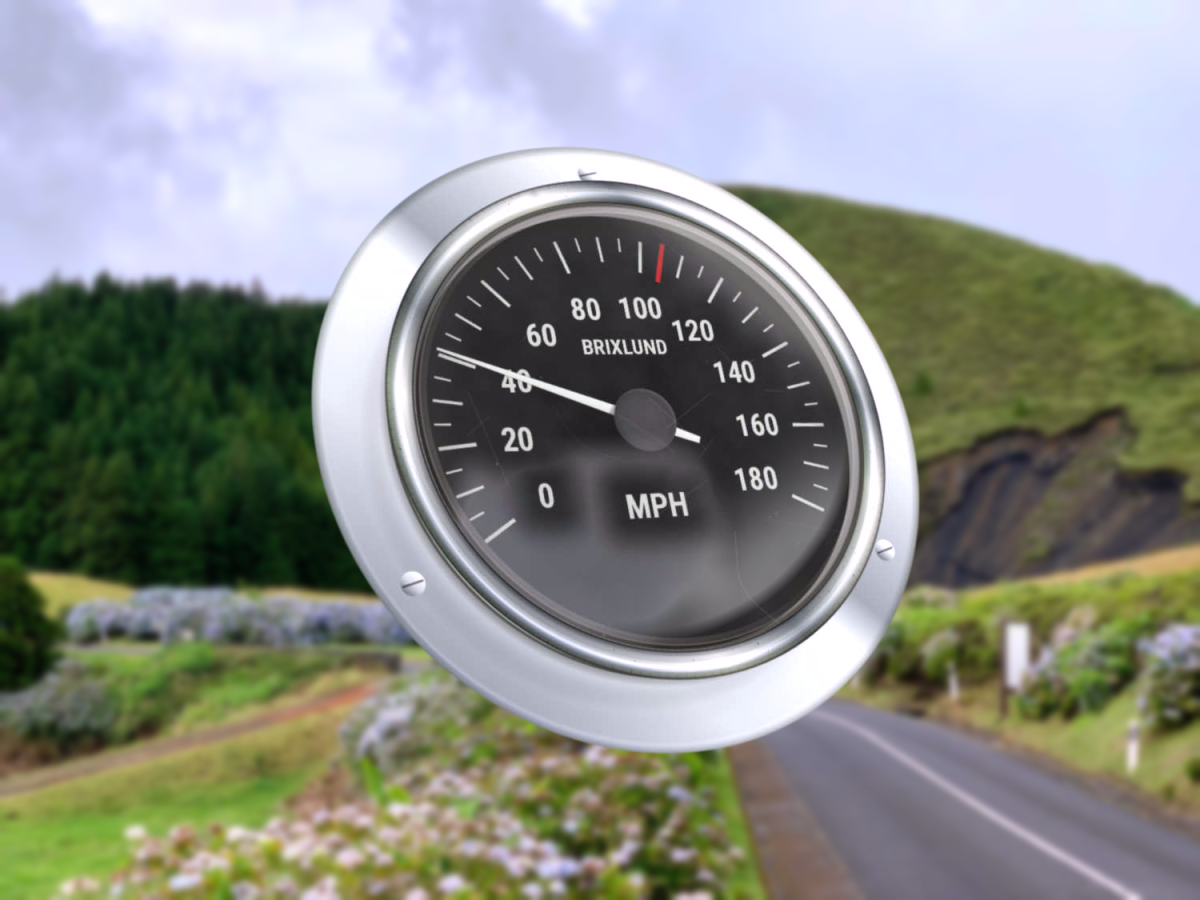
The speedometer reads 40 mph
